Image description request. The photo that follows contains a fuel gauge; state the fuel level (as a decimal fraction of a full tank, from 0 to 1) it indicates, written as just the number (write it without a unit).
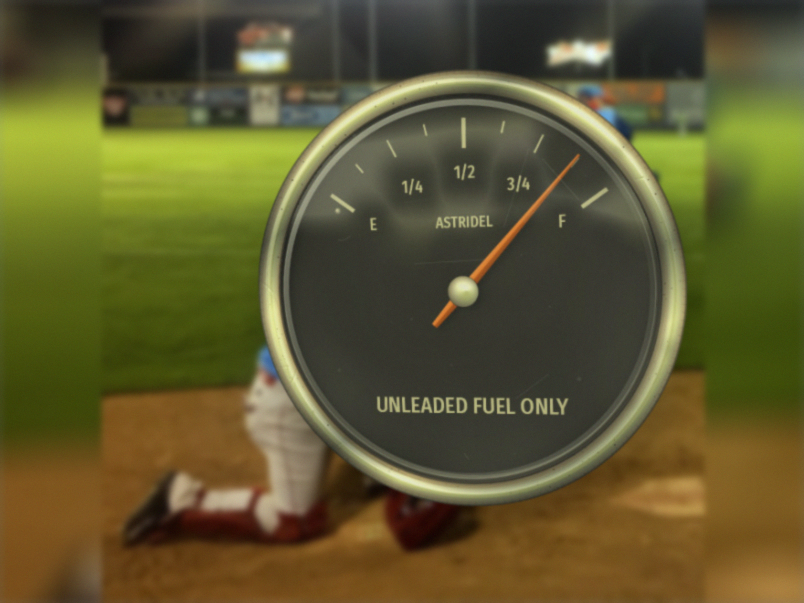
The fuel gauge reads 0.875
